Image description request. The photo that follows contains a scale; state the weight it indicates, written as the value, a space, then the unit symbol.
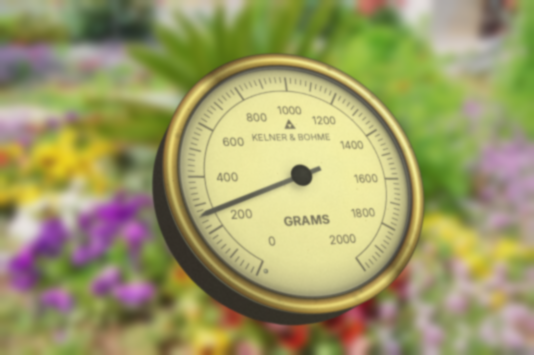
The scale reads 260 g
